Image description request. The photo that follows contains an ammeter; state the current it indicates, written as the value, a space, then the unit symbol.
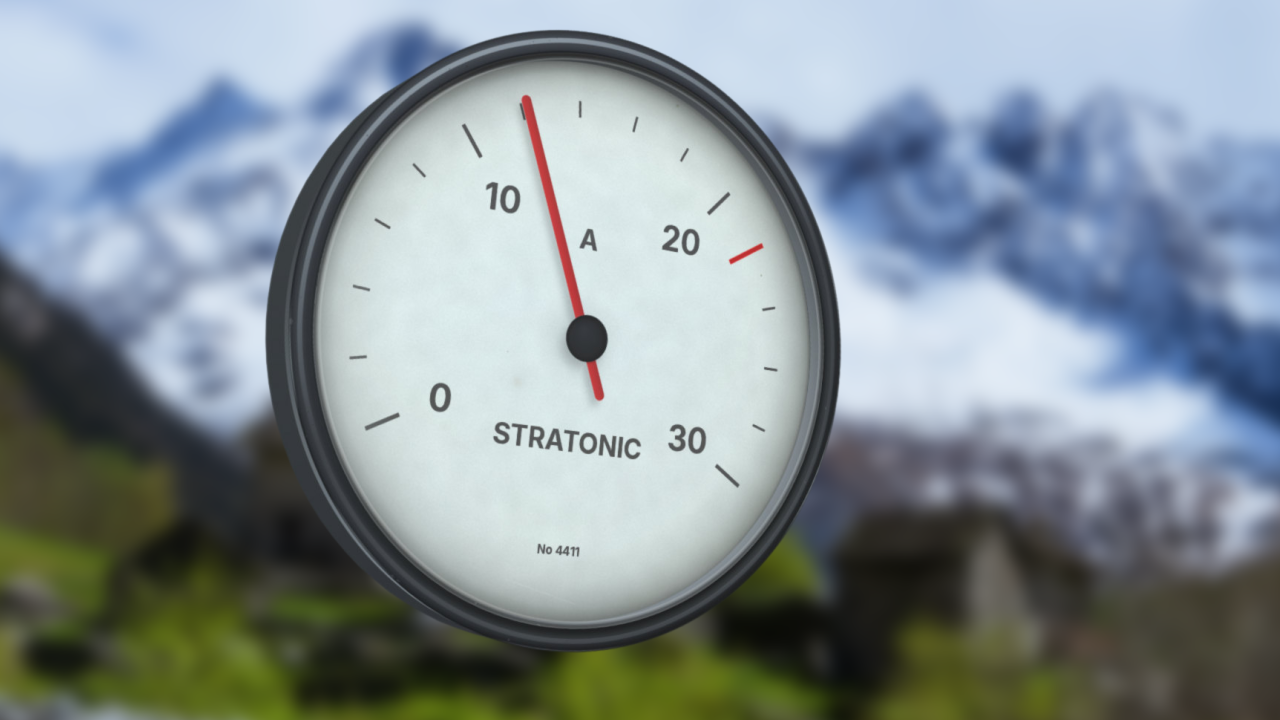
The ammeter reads 12 A
